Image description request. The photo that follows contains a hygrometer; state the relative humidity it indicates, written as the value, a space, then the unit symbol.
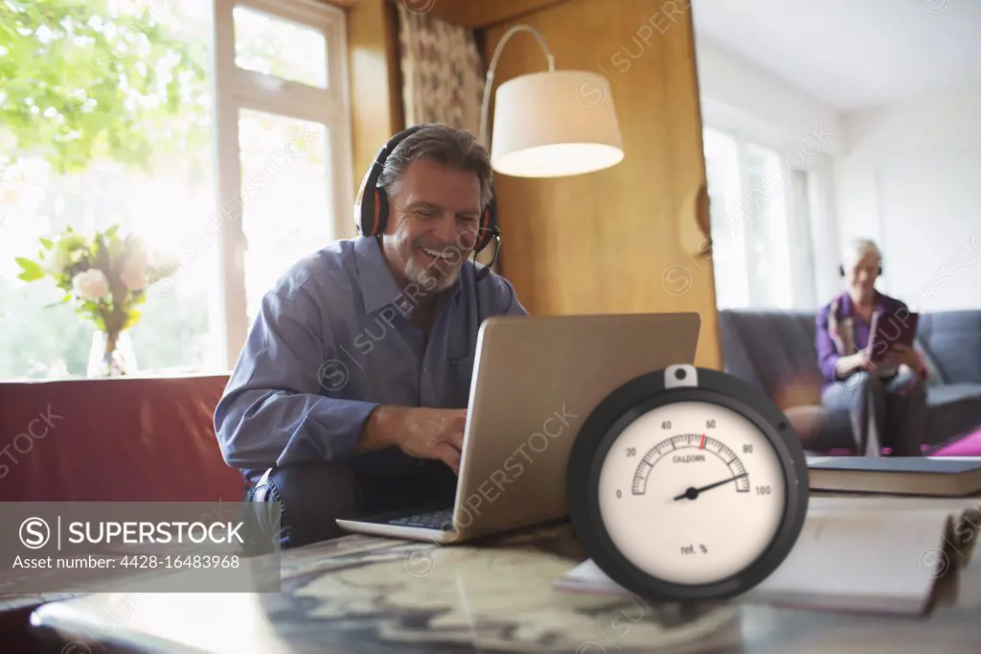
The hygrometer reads 90 %
